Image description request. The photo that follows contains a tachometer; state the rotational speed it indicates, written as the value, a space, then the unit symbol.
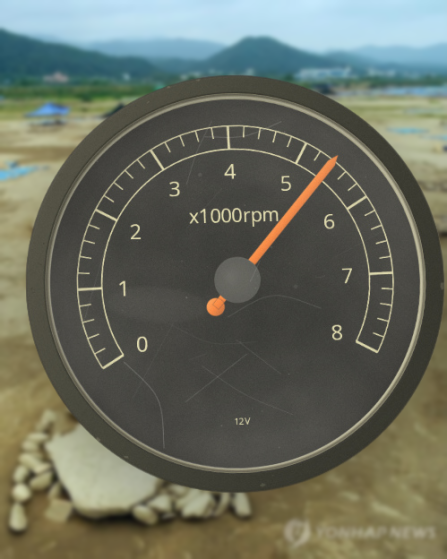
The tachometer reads 5400 rpm
